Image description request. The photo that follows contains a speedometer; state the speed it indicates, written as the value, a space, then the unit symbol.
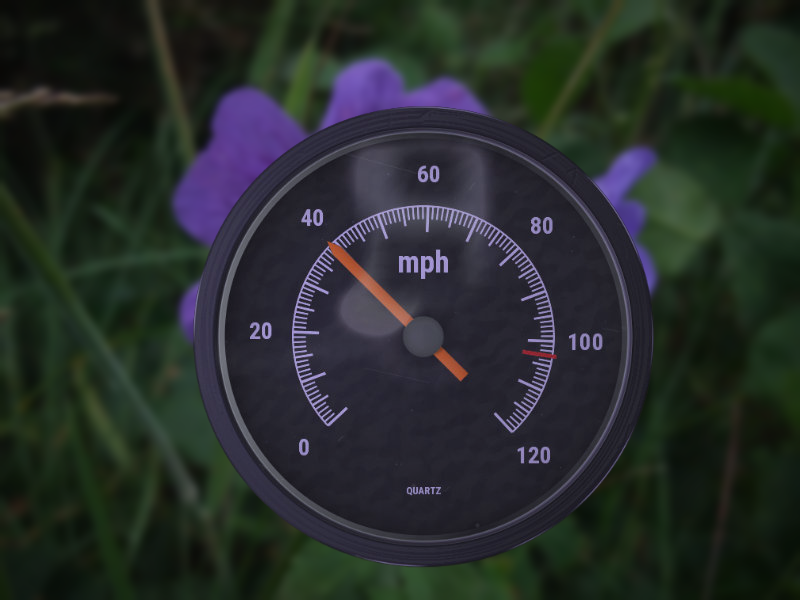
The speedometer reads 39 mph
